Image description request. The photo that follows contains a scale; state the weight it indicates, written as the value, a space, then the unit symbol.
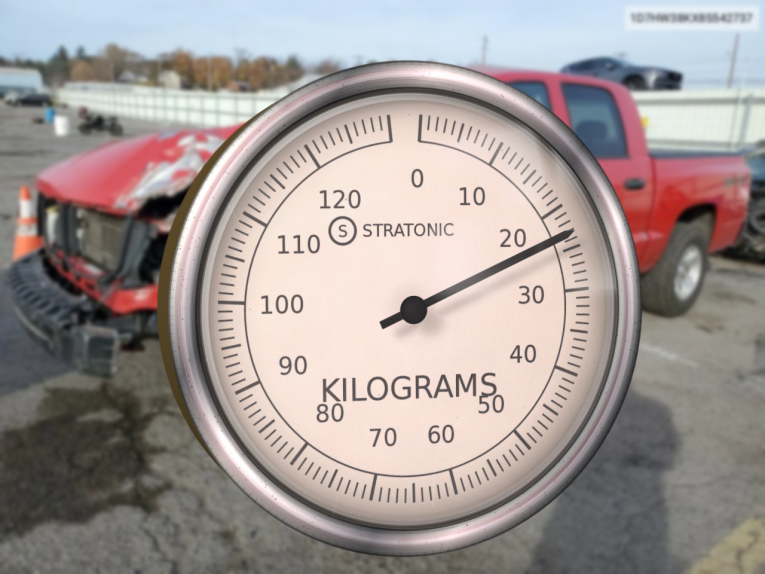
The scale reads 23 kg
